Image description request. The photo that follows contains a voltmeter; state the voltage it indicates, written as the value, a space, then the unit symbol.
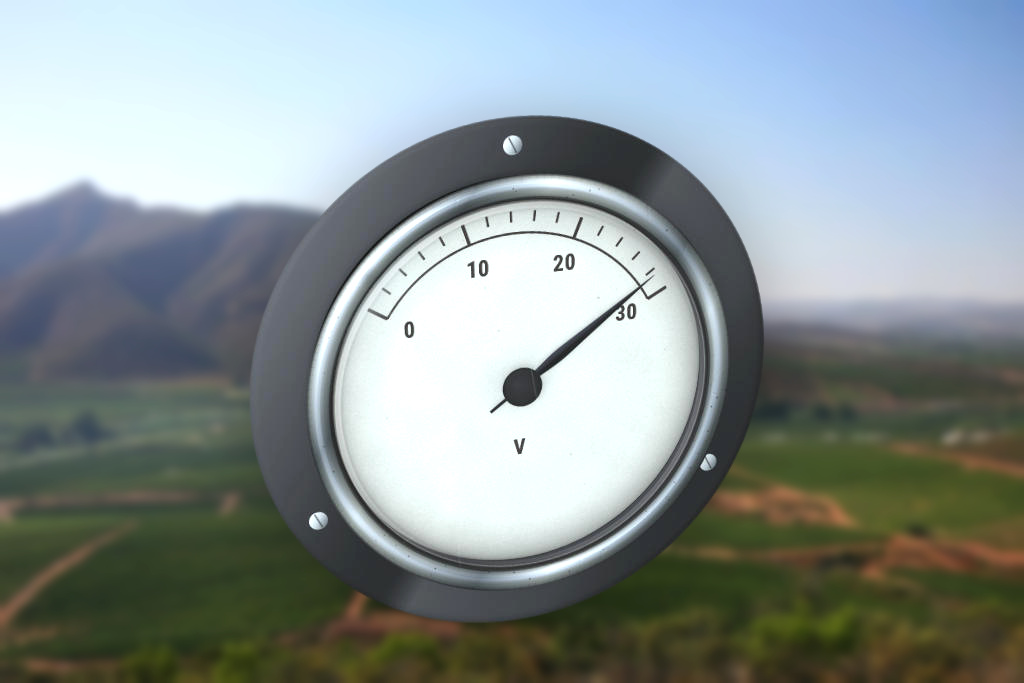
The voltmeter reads 28 V
